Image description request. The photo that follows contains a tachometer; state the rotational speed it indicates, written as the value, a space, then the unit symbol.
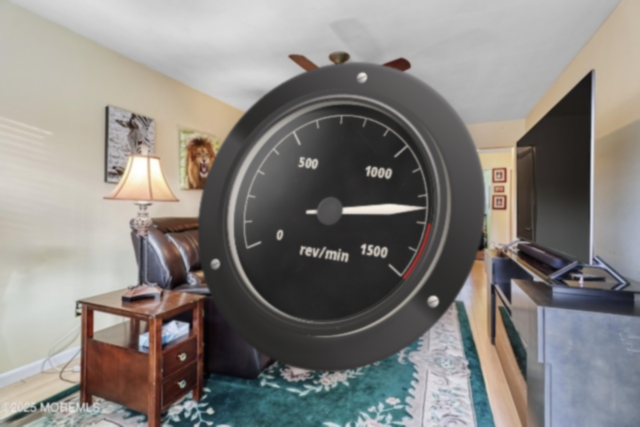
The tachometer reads 1250 rpm
